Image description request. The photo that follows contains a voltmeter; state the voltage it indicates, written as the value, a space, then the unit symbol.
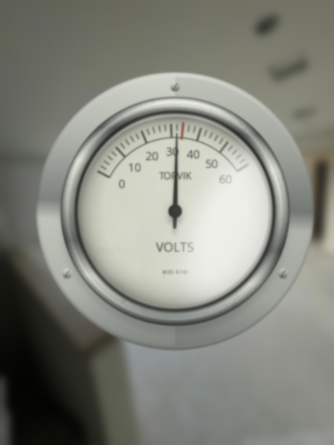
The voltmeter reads 32 V
